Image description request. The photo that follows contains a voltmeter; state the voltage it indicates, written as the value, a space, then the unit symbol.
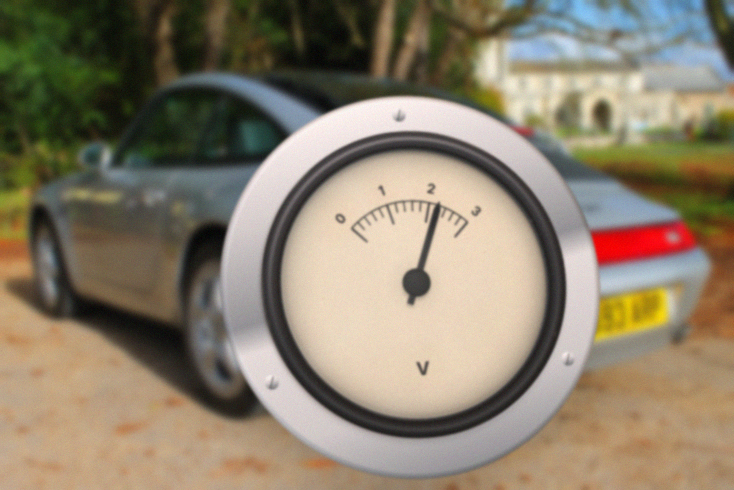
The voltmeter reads 2.2 V
